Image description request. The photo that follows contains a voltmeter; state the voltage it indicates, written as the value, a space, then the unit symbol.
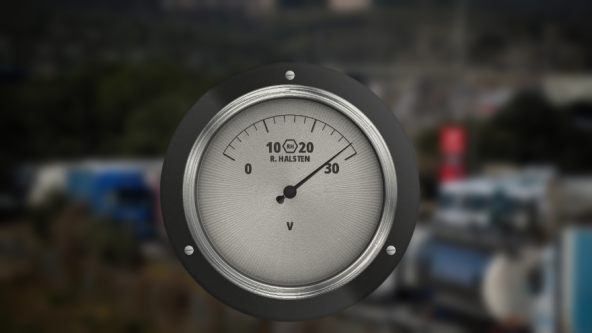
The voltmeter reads 28 V
